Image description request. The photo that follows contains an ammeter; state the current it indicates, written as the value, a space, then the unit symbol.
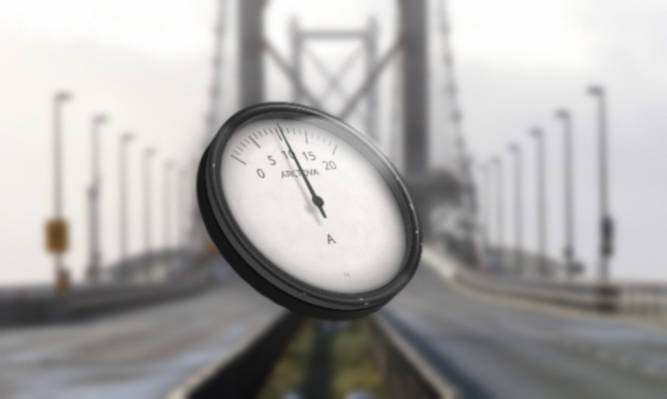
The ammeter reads 10 A
